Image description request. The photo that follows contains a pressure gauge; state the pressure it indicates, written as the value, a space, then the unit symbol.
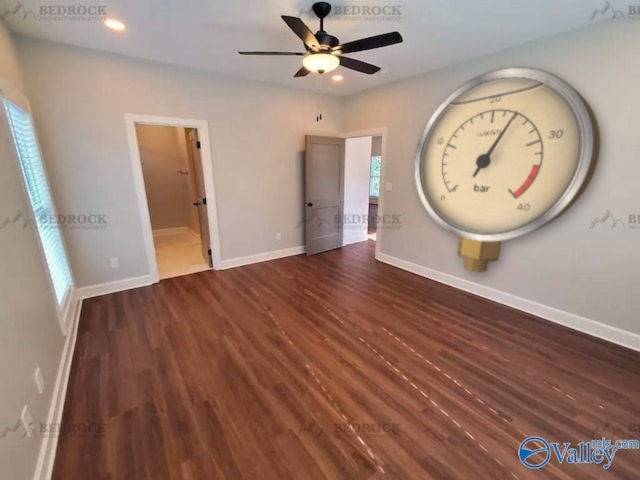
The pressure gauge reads 24 bar
